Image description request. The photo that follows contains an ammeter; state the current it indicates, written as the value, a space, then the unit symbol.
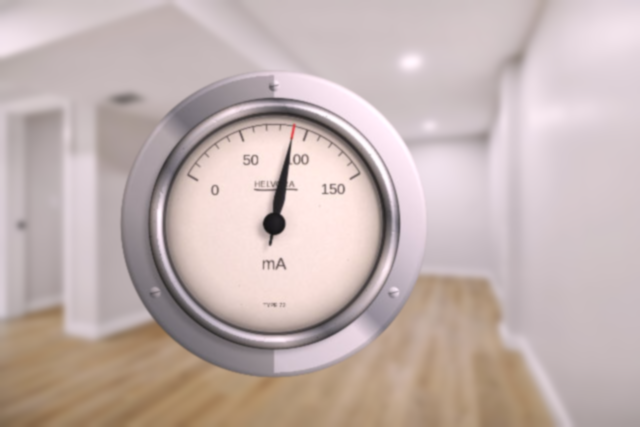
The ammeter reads 90 mA
